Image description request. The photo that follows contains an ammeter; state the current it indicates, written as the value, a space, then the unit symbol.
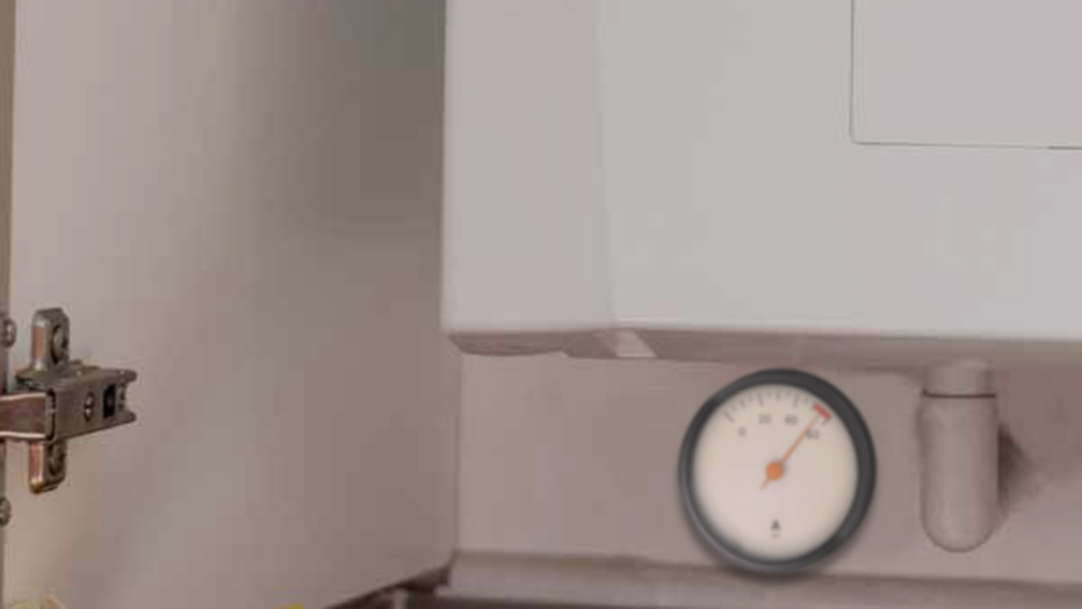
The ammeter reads 55 A
